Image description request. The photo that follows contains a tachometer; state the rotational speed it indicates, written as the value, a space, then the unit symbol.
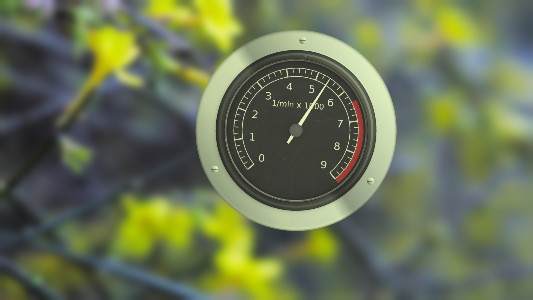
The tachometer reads 5400 rpm
